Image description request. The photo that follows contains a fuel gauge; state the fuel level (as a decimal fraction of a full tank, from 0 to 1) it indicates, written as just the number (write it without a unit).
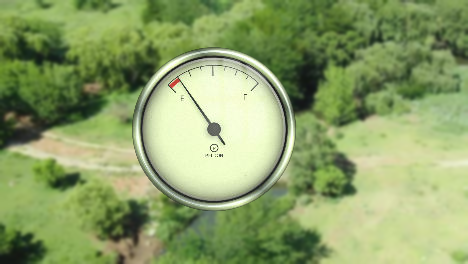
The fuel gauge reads 0.125
